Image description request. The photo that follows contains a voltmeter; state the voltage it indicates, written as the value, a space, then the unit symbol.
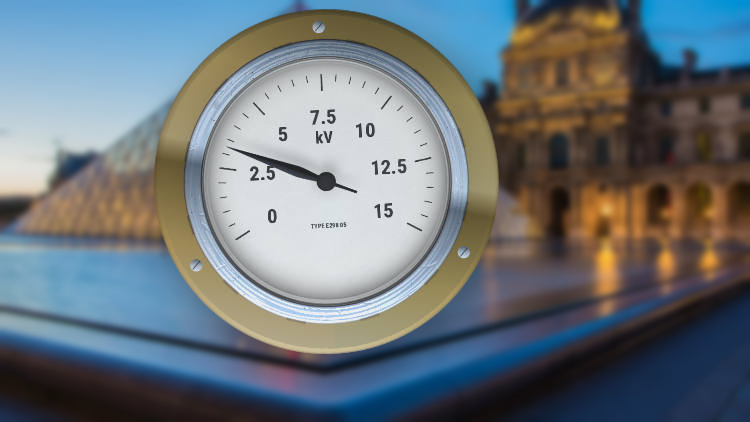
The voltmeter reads 3.25 kV
